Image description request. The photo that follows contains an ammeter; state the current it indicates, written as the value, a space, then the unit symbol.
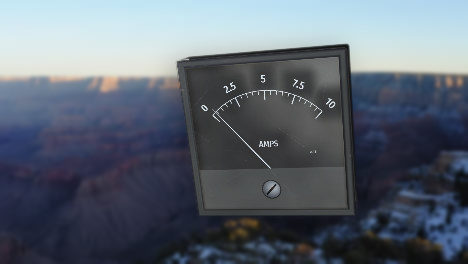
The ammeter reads 0.5 A
